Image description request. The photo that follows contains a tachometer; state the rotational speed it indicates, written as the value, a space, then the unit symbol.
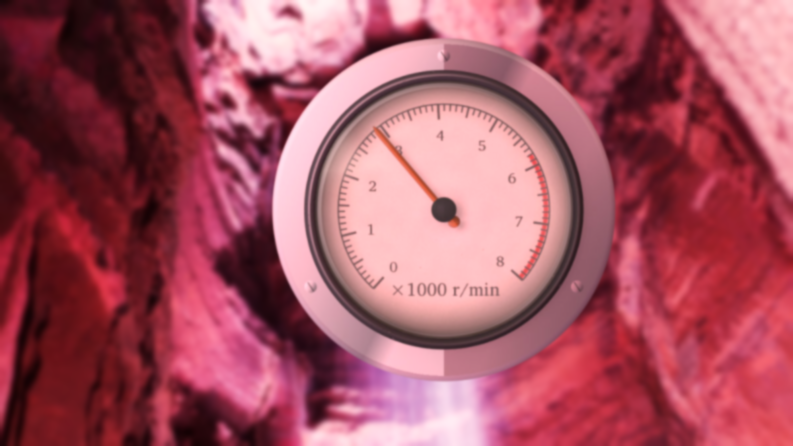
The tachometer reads 2900 rpm
